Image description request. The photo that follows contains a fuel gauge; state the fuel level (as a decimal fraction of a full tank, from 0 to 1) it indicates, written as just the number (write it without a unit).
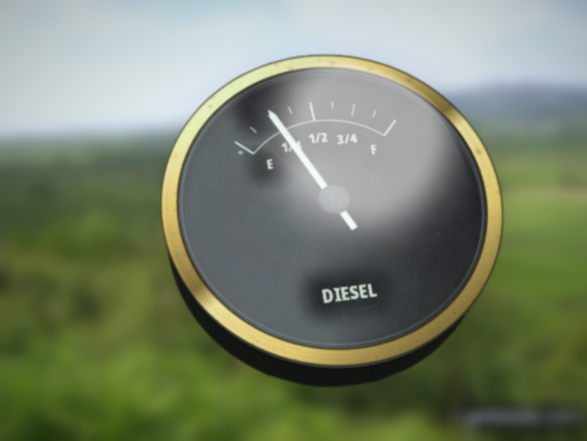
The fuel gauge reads 0.25
